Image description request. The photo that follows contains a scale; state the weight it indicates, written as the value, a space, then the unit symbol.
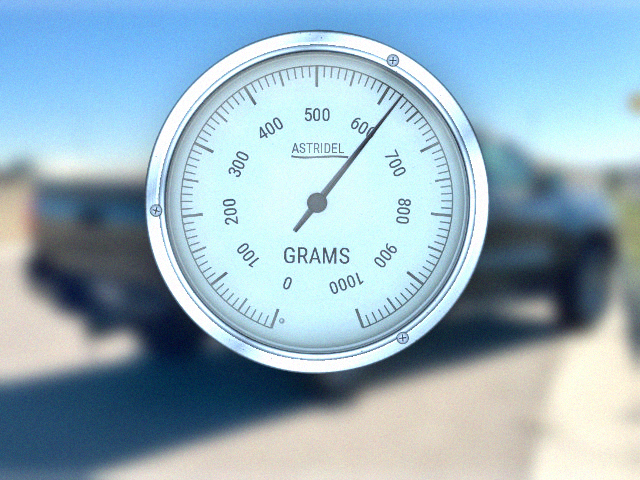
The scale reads 620 g
